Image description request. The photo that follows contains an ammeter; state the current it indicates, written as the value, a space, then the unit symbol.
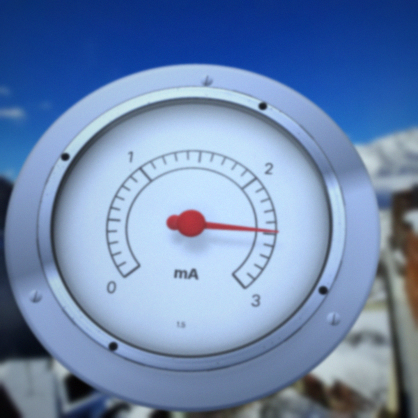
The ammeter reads 2.5 mA
